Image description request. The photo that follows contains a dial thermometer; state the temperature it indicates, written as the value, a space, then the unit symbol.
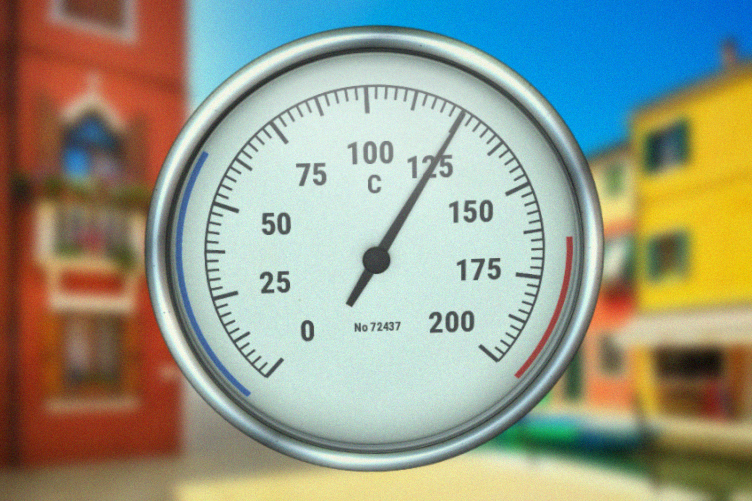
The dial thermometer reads 125 °C
